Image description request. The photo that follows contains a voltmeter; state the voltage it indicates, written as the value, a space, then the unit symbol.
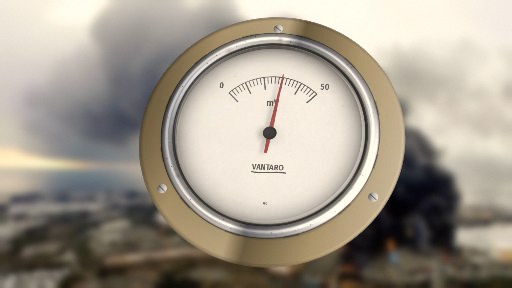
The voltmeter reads 30 mV
